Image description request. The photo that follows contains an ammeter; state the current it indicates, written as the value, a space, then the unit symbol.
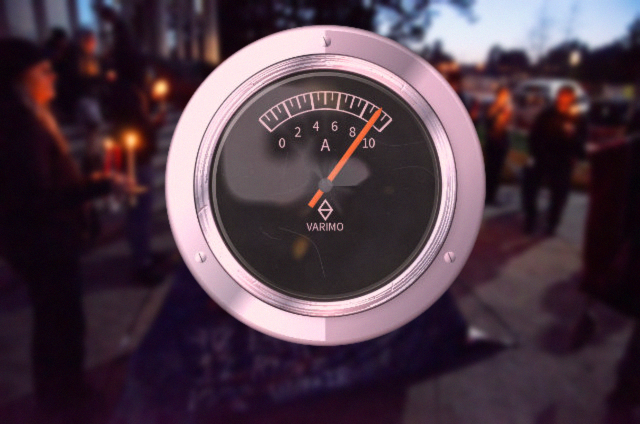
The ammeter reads 9 A
